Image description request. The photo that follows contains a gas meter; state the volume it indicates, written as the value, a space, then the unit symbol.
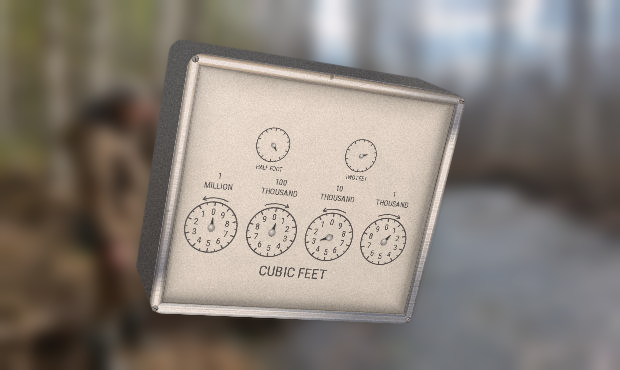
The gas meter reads 3100 ft³
